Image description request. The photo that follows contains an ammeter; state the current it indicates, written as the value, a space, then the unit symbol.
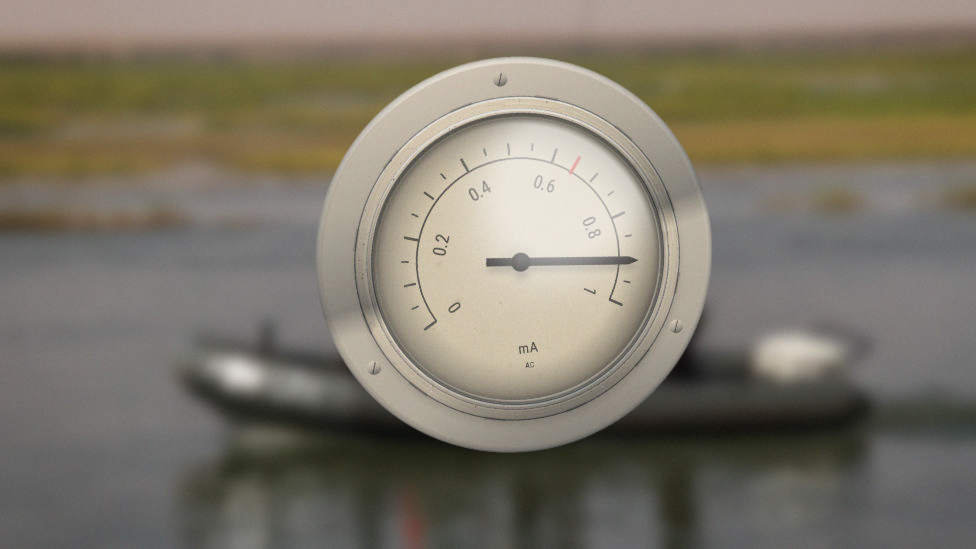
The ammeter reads 0.9 mA
